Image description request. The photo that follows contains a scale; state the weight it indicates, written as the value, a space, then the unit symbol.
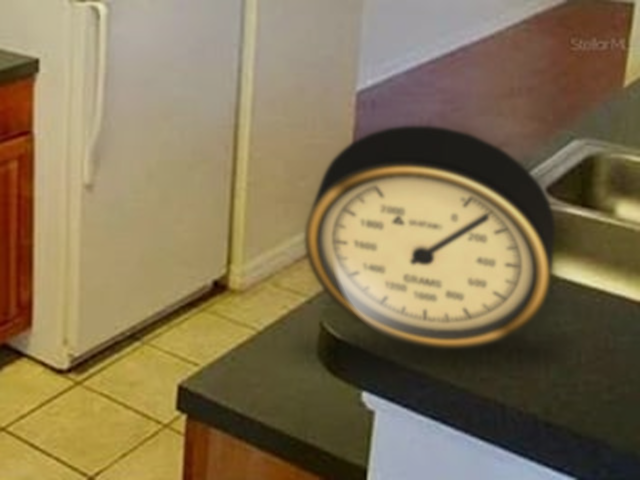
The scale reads 100 g
